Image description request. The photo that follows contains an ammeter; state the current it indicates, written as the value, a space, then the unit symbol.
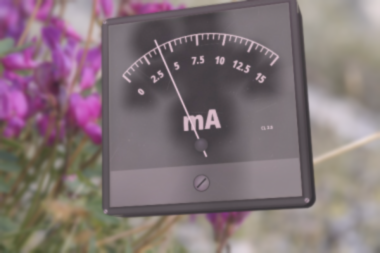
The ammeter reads 4 mA
